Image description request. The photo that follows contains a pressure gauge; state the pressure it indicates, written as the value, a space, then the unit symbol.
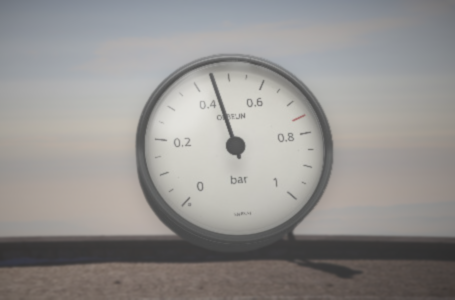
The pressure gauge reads 0.45 bar
